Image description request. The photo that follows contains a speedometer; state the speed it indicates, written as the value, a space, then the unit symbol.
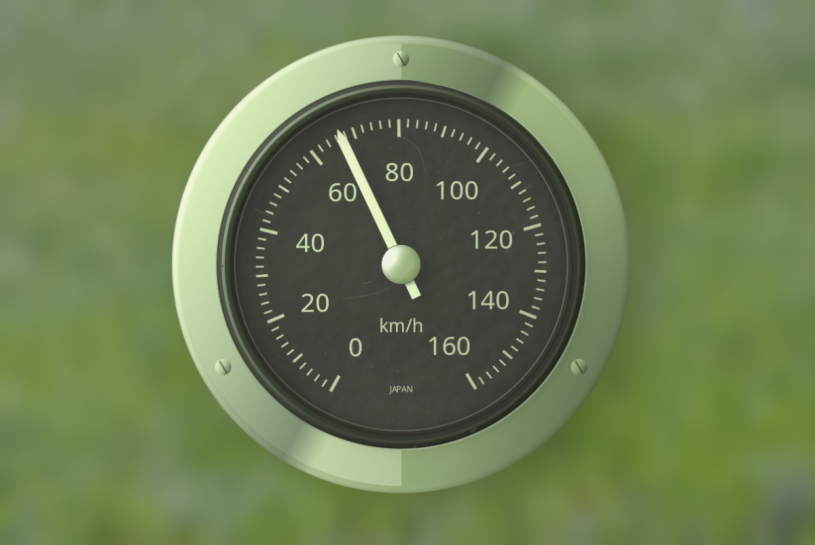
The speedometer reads 67 km/h
